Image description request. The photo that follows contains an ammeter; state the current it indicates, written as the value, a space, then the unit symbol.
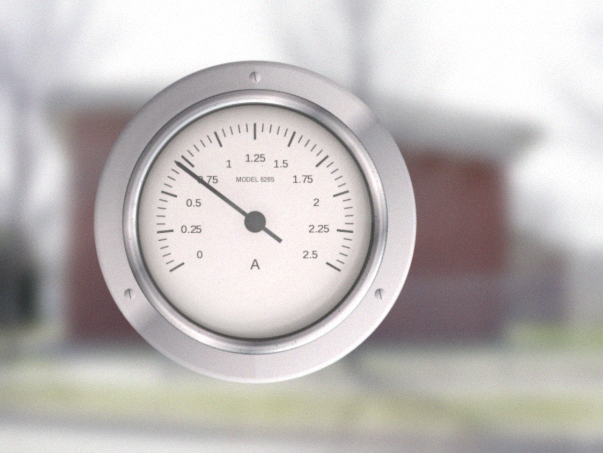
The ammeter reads 0.7 A
